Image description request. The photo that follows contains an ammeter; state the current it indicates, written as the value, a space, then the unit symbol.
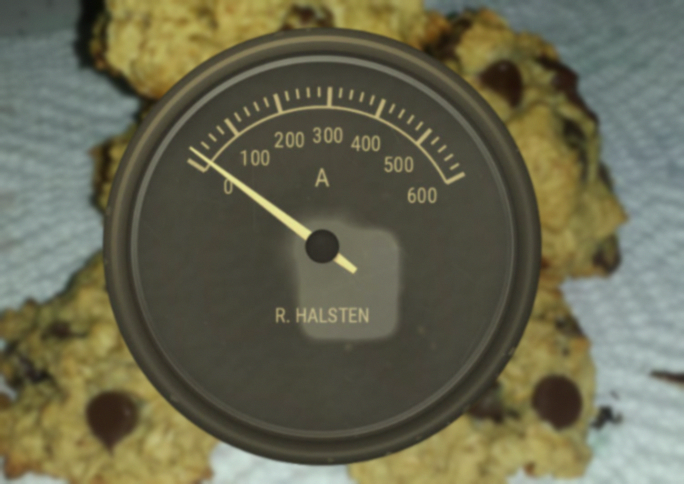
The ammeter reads 20 A
